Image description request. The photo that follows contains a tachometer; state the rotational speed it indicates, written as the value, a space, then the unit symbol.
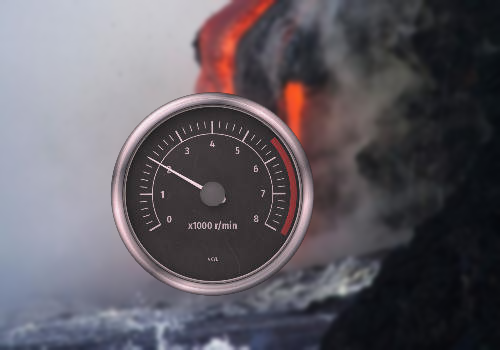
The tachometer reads 2000 rpm
